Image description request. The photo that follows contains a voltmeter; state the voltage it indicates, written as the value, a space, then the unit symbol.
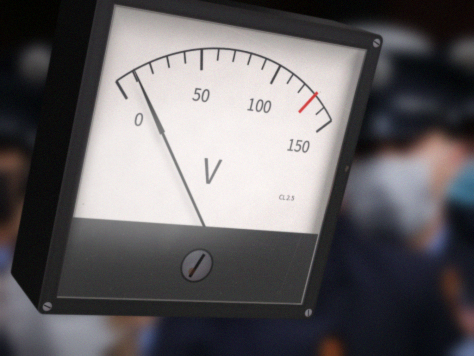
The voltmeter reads 10 V
